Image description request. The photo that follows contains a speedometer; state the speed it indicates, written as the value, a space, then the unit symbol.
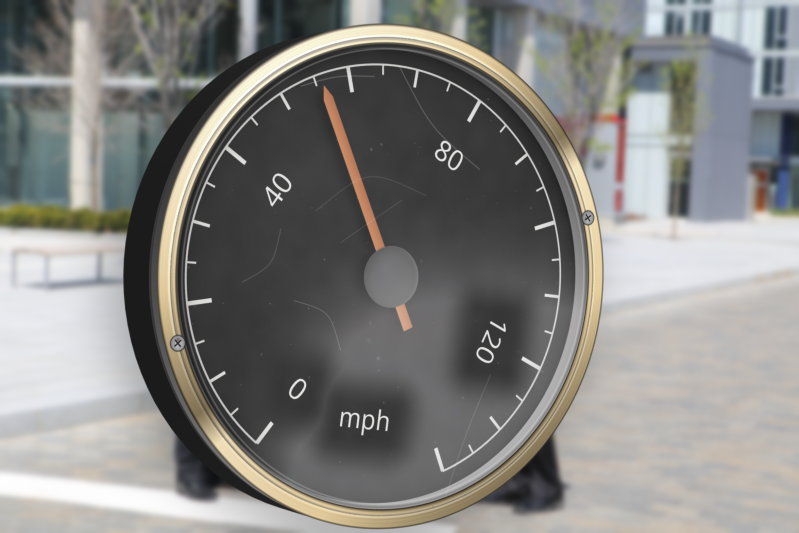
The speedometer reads 55 mph
